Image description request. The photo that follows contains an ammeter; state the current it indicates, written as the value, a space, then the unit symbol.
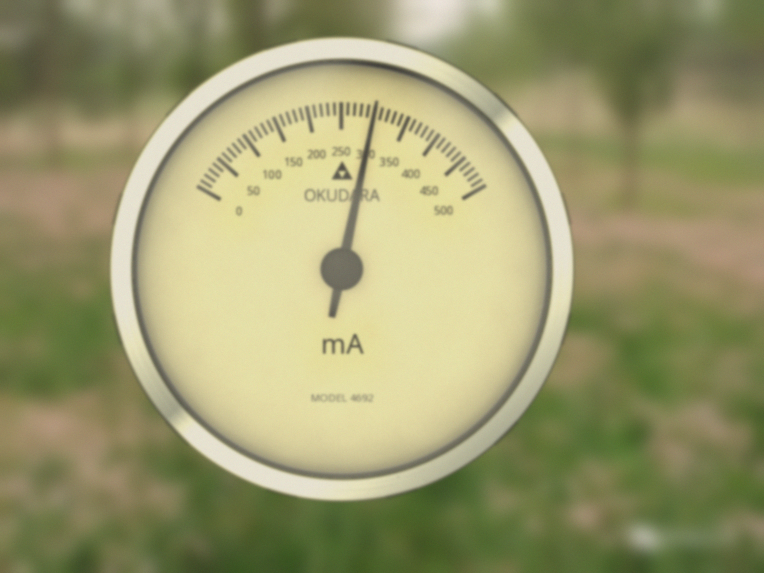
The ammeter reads 300 mA
